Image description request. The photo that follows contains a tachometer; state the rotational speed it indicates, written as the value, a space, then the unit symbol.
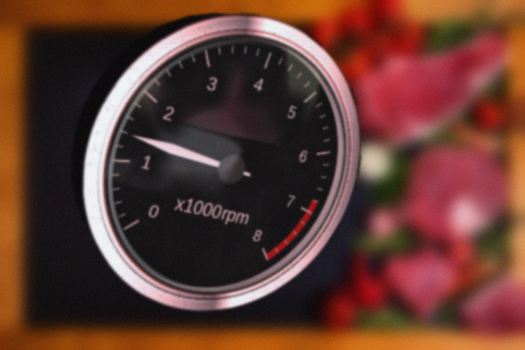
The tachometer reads 1400 rpm
